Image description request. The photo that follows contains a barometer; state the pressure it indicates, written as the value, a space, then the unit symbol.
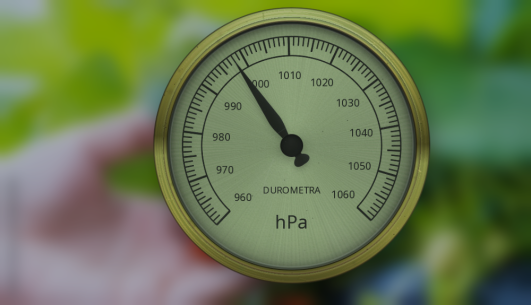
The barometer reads 998 hPa
